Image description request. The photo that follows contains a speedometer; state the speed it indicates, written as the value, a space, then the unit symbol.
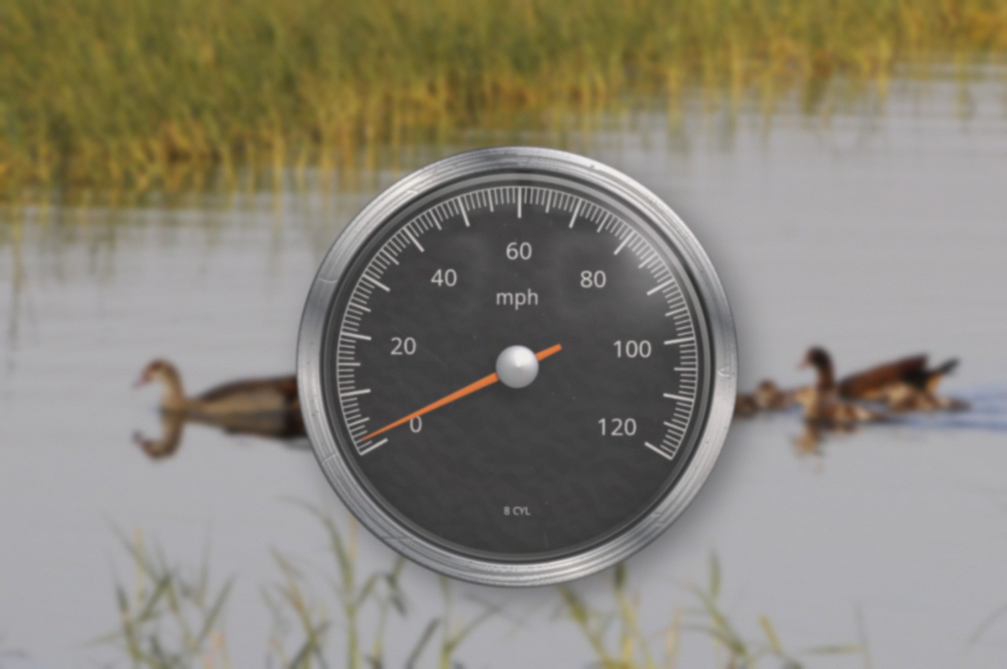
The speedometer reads 2 mph
